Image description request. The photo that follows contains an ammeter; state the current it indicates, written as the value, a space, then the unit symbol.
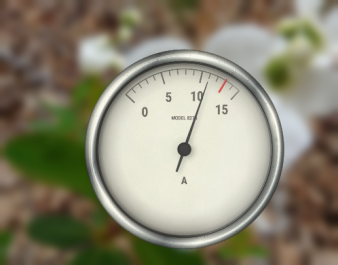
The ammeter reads 11 A
